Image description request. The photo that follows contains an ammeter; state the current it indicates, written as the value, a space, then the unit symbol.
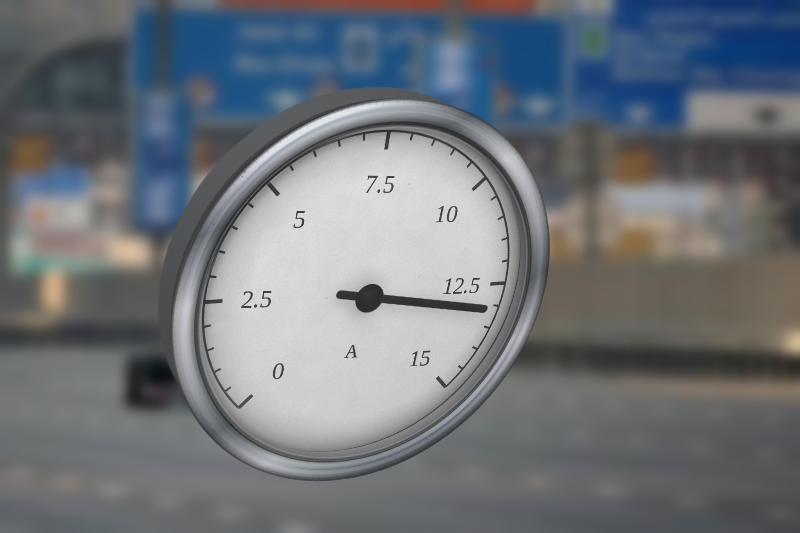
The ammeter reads 13 A
